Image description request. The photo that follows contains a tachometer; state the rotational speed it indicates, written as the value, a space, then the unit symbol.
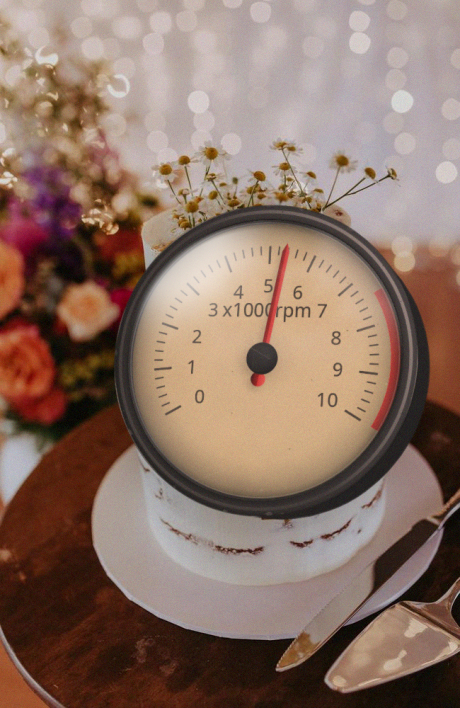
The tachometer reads 5400 rpm
